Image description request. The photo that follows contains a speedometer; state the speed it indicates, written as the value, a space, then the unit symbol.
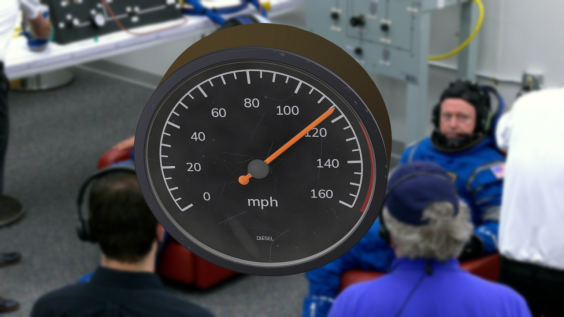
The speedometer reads 115 mph
